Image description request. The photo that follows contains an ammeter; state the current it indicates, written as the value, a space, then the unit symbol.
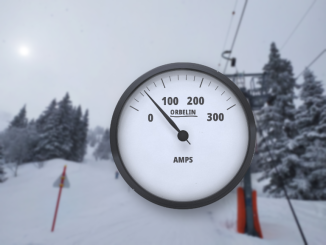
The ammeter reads 50 A
